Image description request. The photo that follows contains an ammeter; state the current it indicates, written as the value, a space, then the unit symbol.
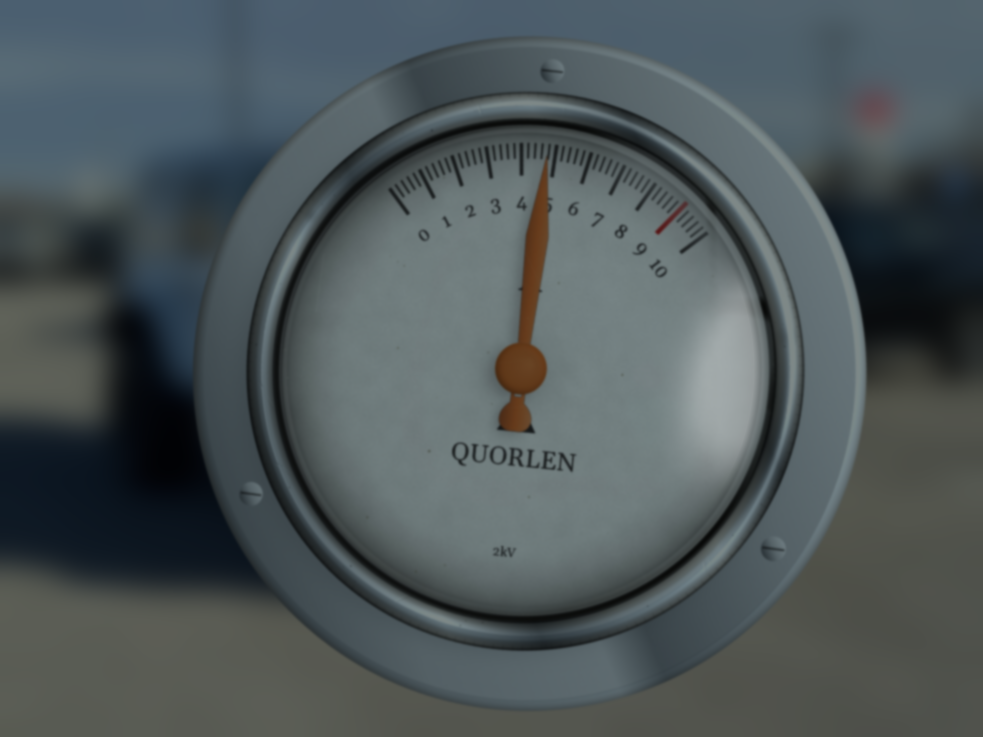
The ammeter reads 4.8 A
